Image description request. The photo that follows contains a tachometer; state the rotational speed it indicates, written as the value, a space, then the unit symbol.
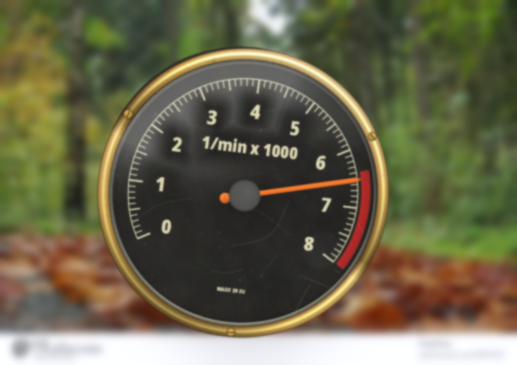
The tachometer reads 6500 rpm
